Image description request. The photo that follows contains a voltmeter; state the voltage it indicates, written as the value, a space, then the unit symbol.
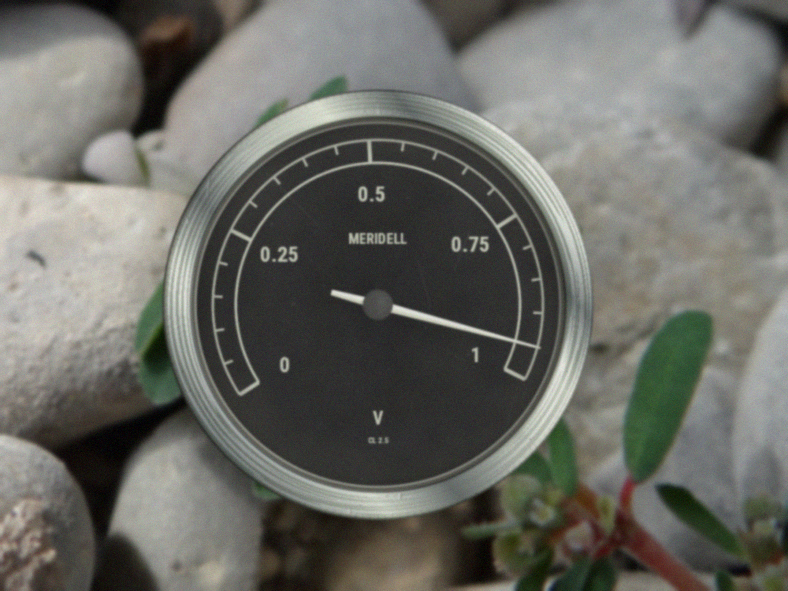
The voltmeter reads 0.95 V
